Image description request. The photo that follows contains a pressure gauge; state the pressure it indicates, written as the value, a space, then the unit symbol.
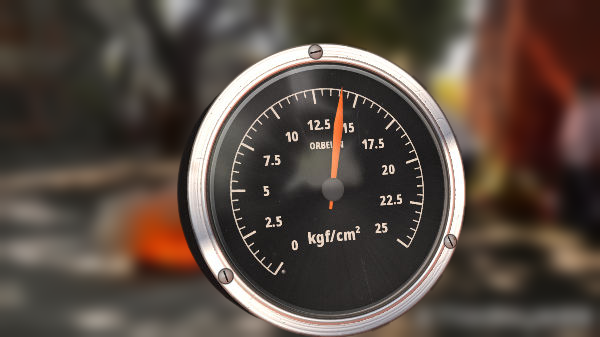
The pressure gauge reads 14 kg/cm²
